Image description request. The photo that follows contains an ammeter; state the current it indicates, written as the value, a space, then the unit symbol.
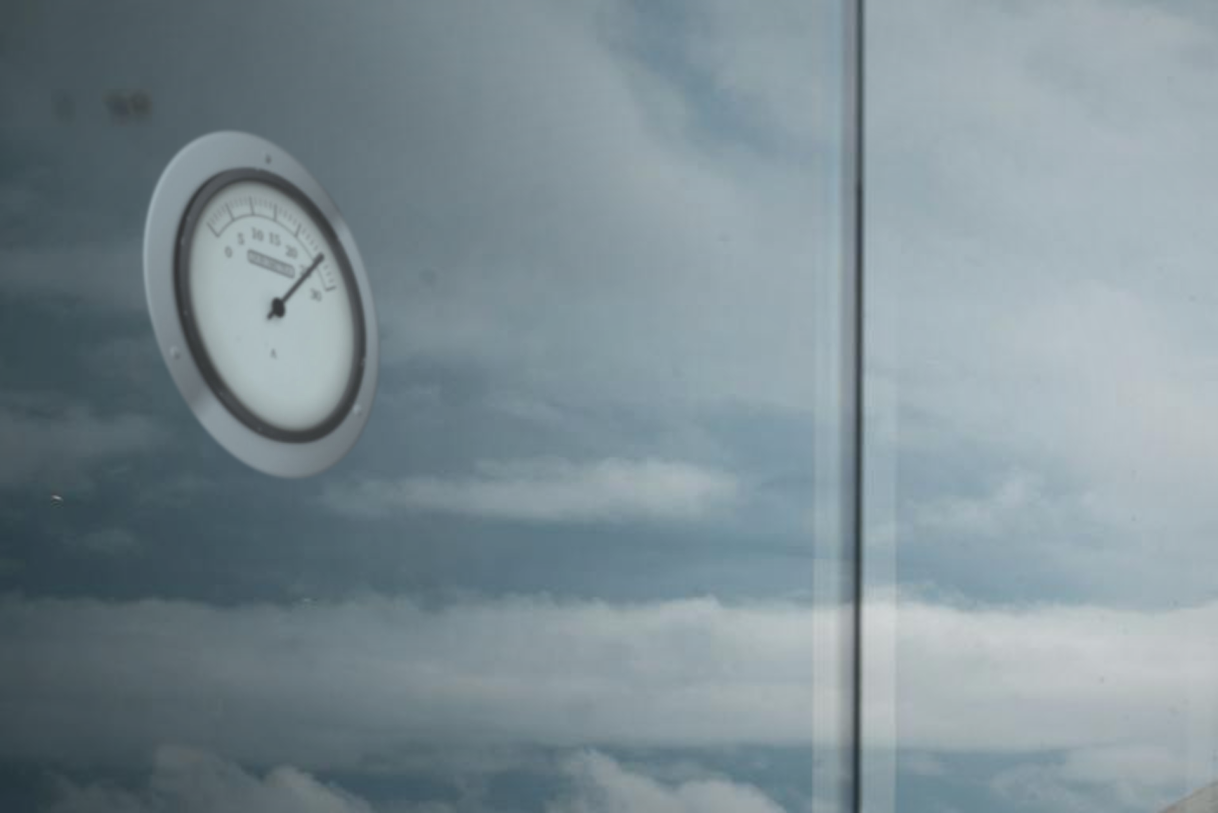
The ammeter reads 25 A
